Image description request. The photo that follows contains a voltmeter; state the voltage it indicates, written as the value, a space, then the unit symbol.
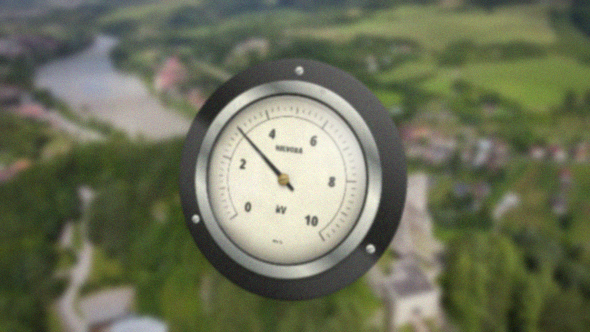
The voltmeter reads 3 kV
